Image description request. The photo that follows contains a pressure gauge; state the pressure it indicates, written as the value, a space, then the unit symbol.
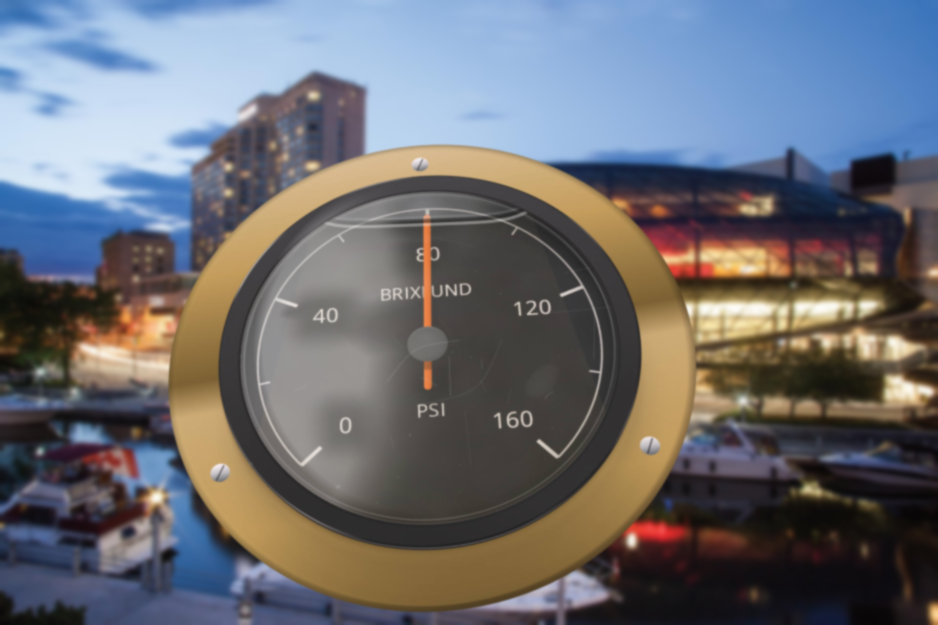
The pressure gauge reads 80 psi
